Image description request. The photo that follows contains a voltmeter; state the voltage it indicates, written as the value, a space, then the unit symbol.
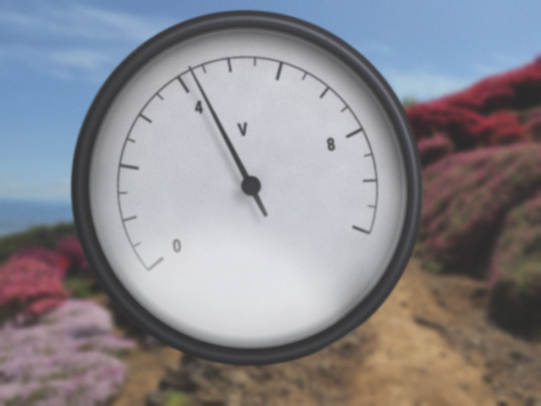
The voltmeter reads 4.25 V
